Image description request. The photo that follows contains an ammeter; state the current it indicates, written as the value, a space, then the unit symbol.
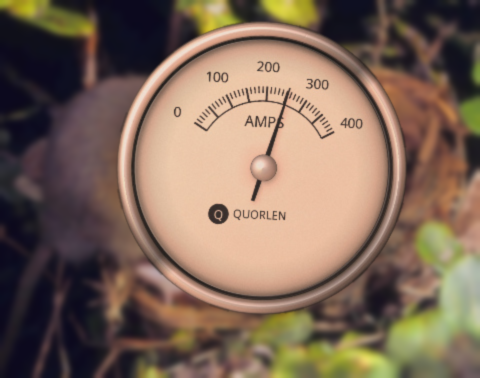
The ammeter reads 250 A
